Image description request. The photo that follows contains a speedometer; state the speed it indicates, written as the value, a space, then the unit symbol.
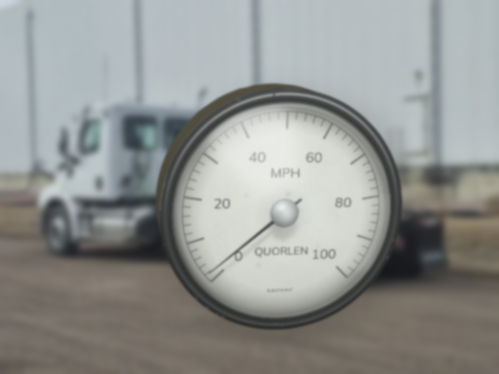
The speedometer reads 2 mph
